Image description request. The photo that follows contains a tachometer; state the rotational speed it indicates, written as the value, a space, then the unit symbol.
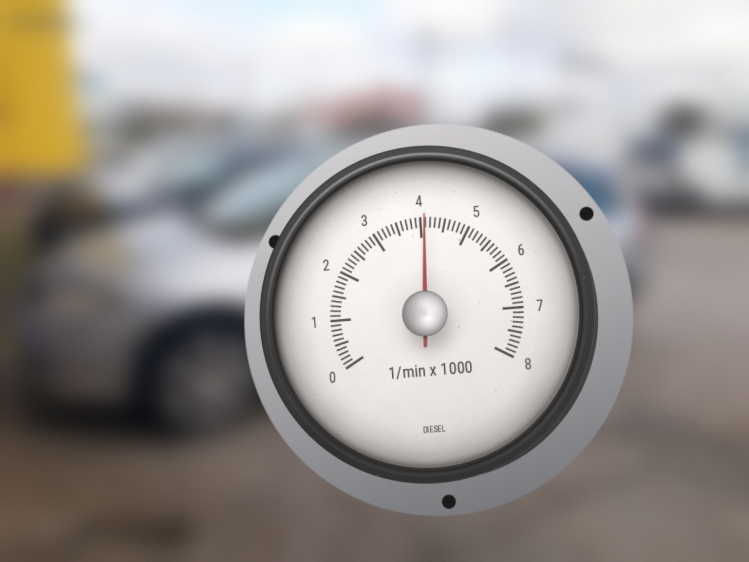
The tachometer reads 4100 rpm
